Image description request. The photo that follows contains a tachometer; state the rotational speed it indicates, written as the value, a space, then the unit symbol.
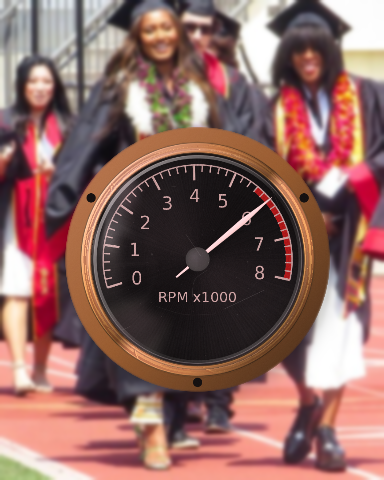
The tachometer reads 6000 rpm
